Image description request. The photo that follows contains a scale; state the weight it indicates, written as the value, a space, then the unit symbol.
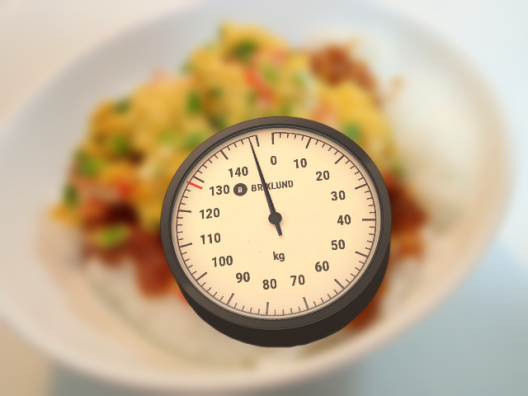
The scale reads 148 kg
